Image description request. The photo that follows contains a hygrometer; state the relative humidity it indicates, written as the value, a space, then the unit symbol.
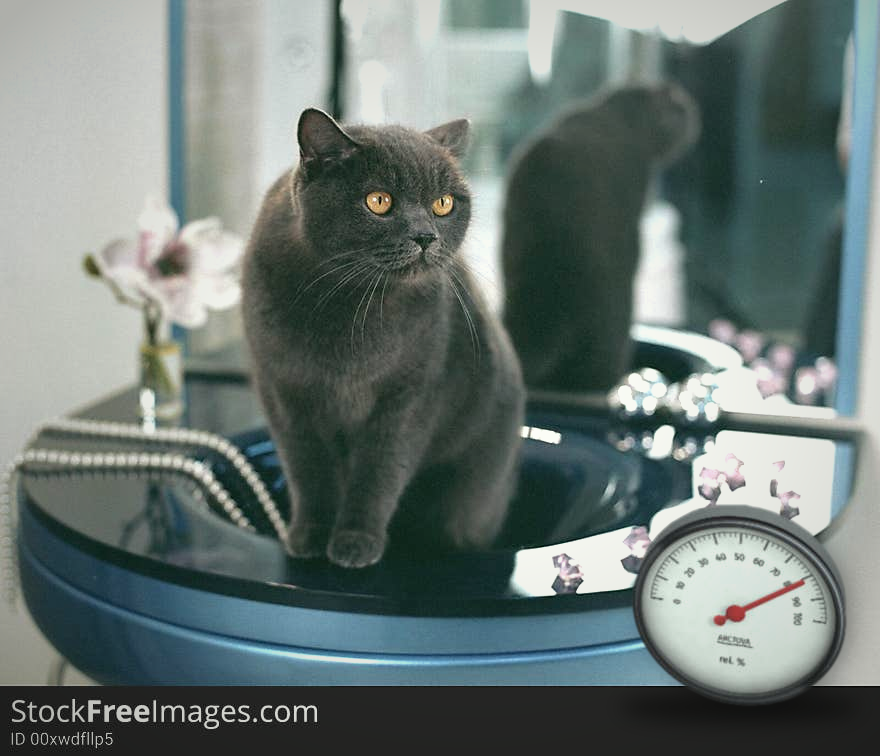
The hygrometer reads 80 %
